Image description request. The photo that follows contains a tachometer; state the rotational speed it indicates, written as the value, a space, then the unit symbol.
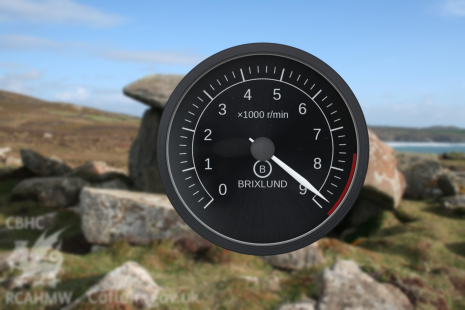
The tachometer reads 8800 rpm
